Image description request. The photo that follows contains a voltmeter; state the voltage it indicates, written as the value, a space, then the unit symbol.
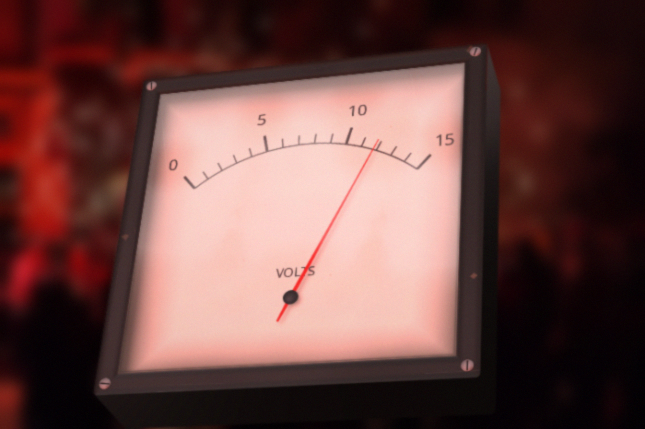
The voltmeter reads 12 V
